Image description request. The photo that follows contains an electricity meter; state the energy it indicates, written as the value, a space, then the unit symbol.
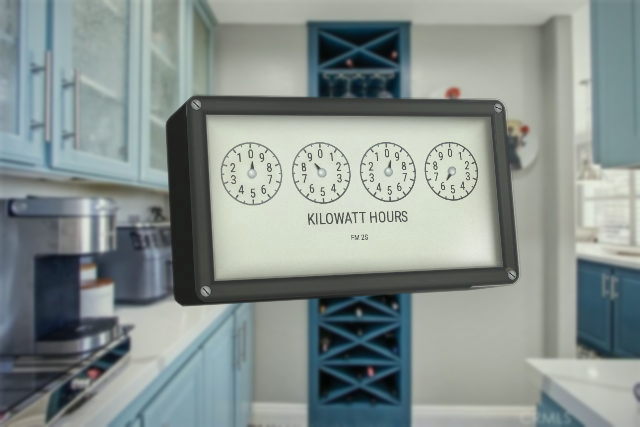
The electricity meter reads 9896 kWh
